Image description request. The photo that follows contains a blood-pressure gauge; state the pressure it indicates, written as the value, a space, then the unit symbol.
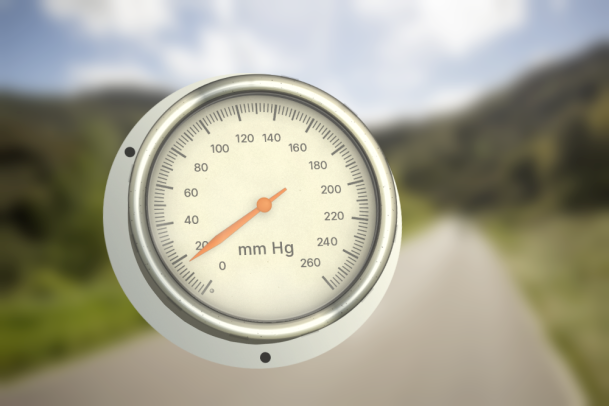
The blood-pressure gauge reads 16 mmHg
